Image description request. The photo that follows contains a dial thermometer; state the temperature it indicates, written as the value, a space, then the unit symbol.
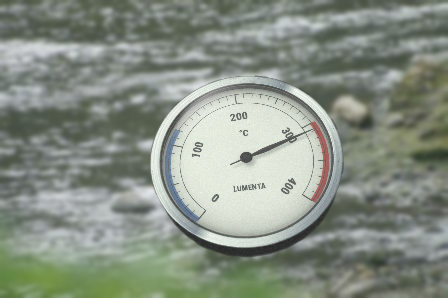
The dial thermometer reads 310 °C
